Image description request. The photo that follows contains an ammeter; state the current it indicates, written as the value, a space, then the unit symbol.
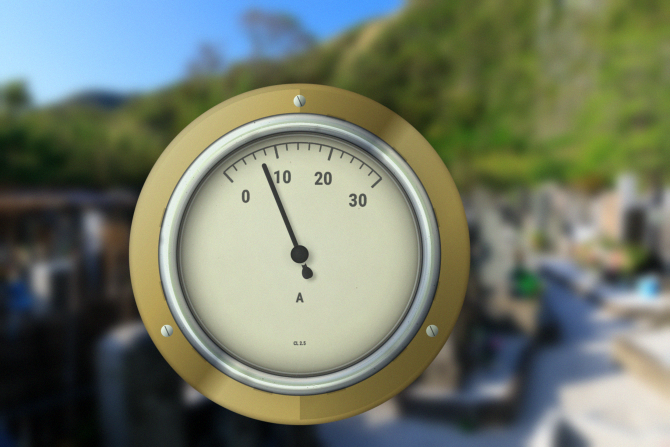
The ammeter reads 7 A
